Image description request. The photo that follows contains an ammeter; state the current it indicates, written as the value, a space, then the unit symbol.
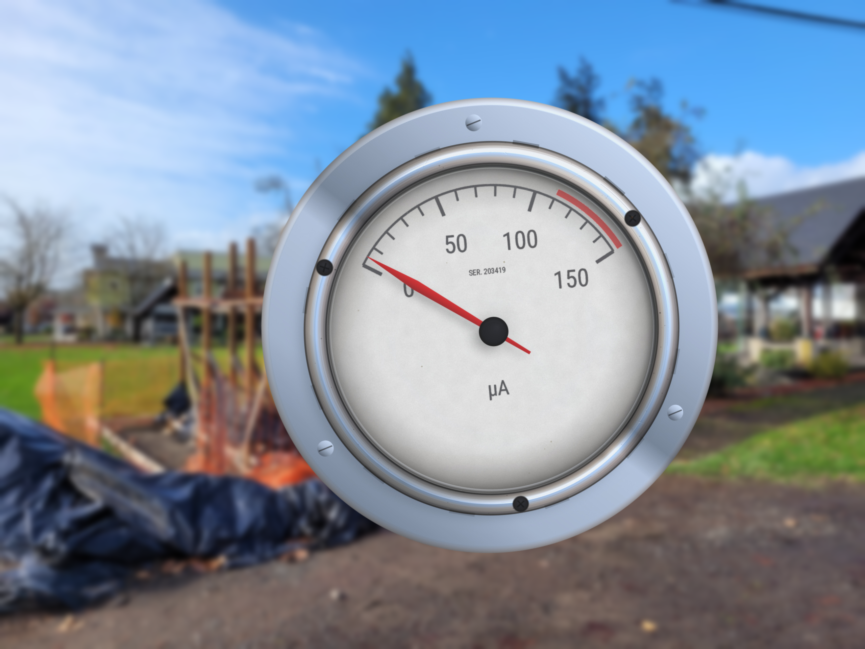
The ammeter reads 5 µA
